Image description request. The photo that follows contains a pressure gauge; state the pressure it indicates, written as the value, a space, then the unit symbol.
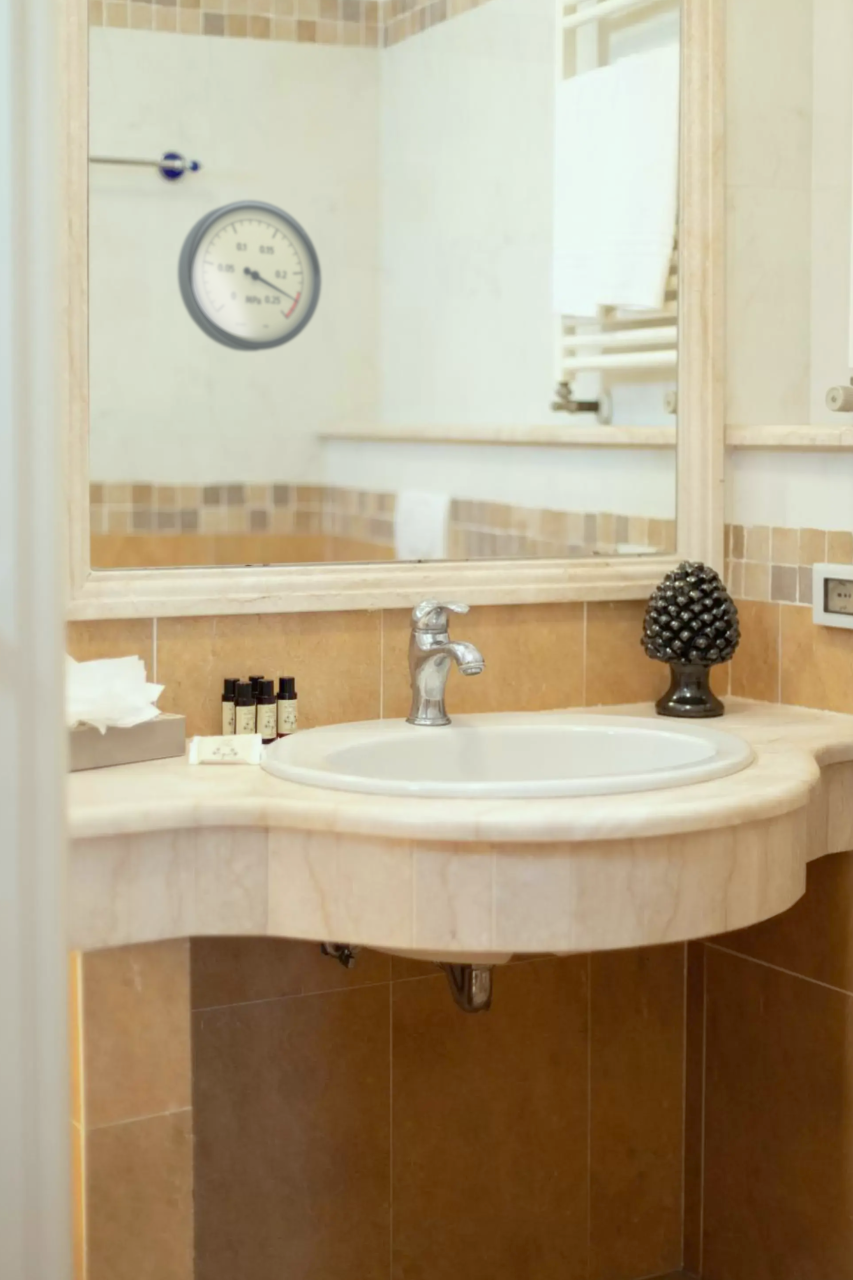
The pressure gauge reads 0.23 MPa
